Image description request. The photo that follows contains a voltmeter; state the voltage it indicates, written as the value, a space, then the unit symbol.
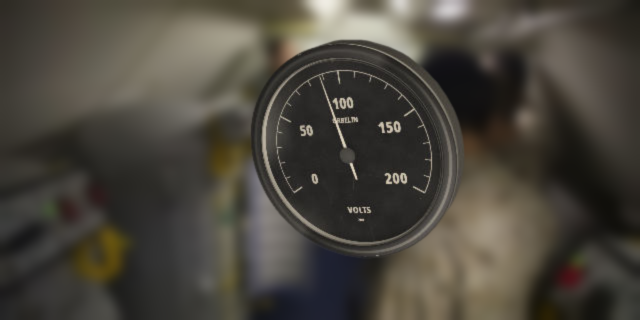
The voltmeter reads 90 V
